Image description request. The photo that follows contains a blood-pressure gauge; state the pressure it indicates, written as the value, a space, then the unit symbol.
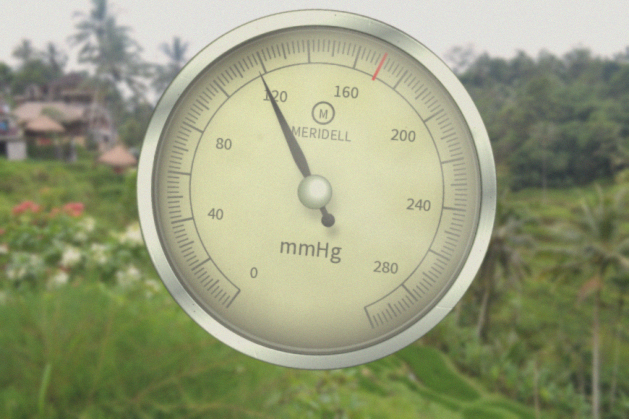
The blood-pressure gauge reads 118 mmHg
